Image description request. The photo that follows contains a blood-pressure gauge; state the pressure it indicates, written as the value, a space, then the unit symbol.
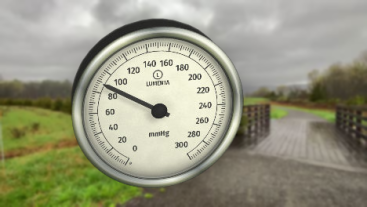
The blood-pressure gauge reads 90 mmHg
